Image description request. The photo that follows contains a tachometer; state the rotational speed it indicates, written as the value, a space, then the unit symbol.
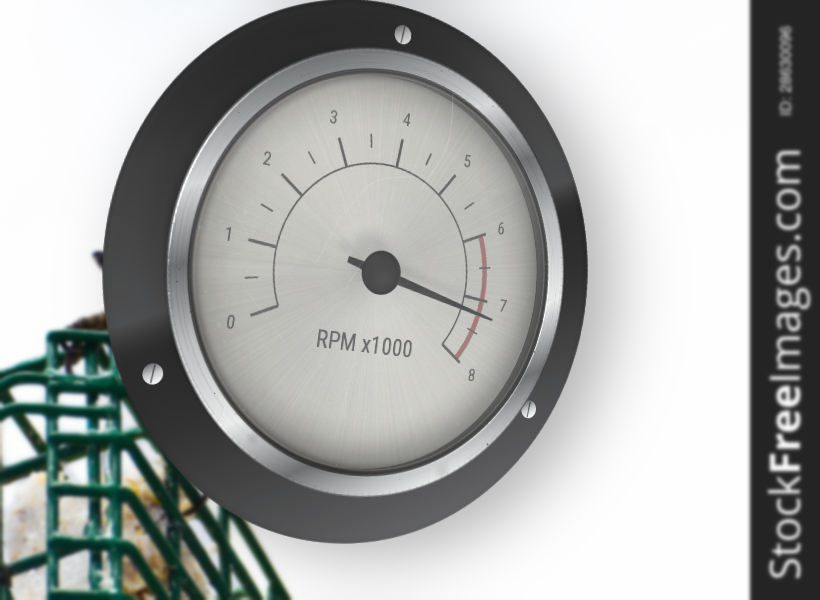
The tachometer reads 7250 rpm
